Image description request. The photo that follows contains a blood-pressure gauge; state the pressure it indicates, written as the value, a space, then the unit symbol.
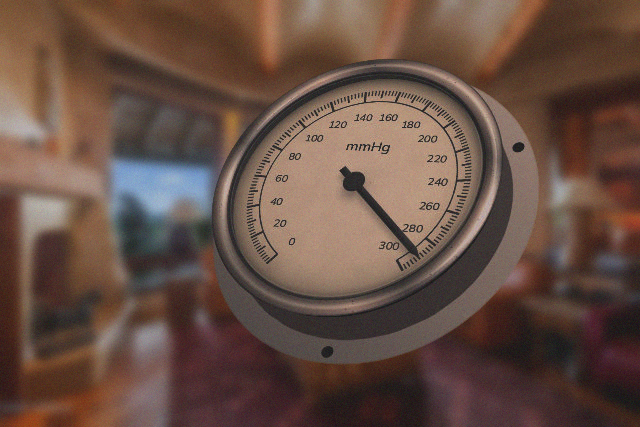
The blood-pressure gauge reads 290 mmHg
